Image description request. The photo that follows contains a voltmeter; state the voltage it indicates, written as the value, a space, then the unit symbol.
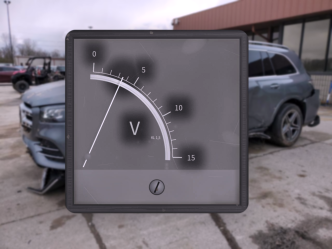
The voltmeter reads 3.5 V
